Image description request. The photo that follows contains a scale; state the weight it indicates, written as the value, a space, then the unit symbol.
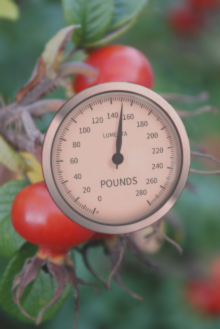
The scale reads 150 lb
